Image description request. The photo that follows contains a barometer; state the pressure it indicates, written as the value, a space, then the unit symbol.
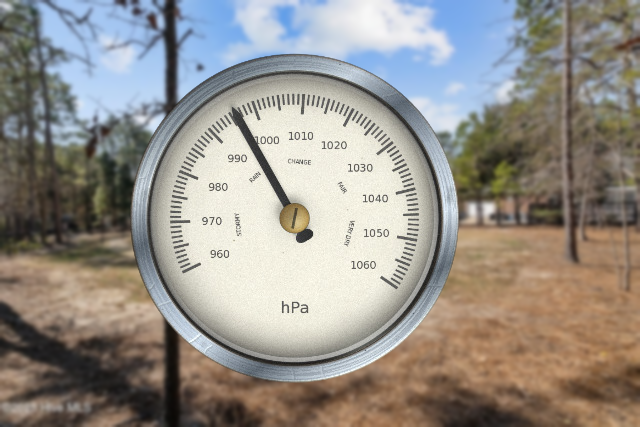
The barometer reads 996 hPa
